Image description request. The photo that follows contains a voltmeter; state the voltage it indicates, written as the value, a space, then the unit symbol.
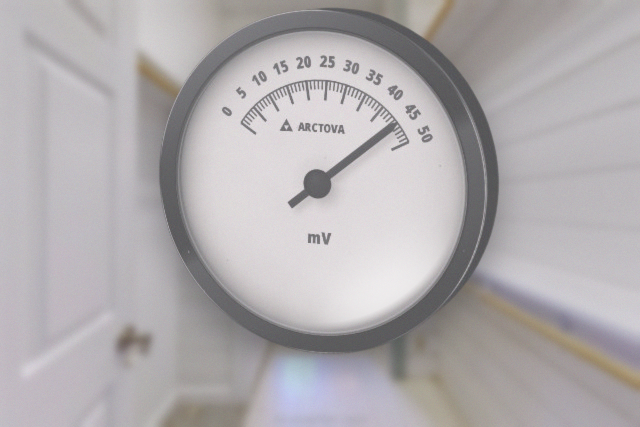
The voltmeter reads 45 mV
